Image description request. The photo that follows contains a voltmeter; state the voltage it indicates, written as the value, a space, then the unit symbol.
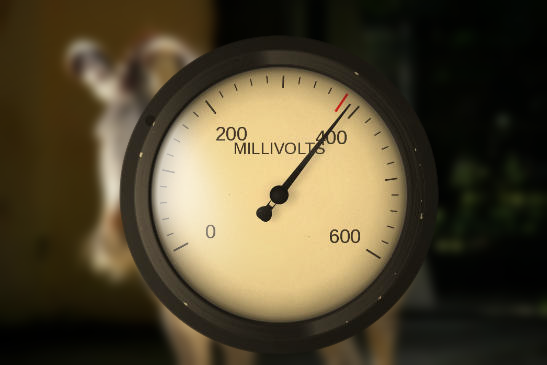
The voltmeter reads 390 mV
